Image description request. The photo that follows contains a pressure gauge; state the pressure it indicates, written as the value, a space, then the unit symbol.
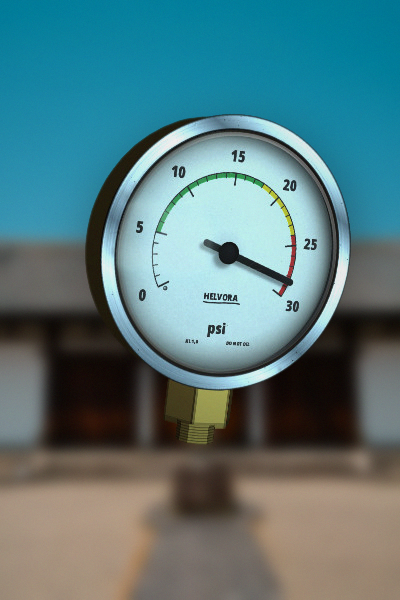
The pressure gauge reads 28.5 psi
